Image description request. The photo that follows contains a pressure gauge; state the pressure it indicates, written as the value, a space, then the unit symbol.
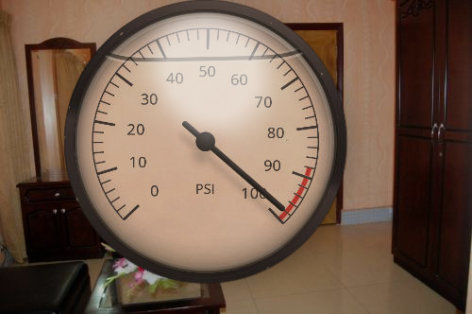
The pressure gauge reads 98 psi
